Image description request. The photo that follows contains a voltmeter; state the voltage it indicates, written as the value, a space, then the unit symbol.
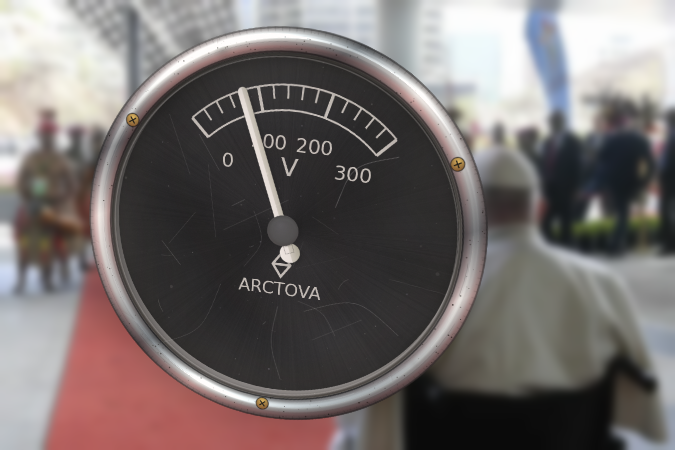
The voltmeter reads 80 V
